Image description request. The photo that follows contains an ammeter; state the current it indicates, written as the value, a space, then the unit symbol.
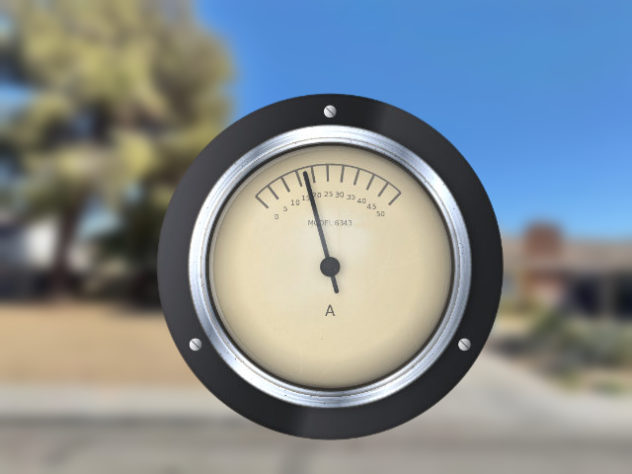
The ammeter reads 17.5 A
